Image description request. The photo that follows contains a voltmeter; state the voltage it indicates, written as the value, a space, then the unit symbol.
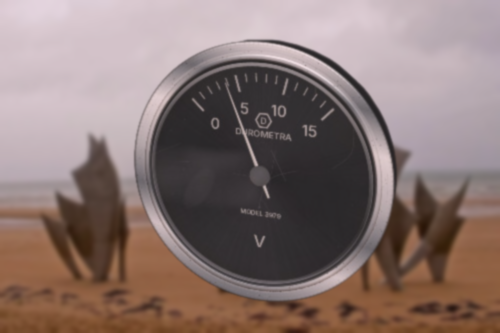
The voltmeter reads 4 V
